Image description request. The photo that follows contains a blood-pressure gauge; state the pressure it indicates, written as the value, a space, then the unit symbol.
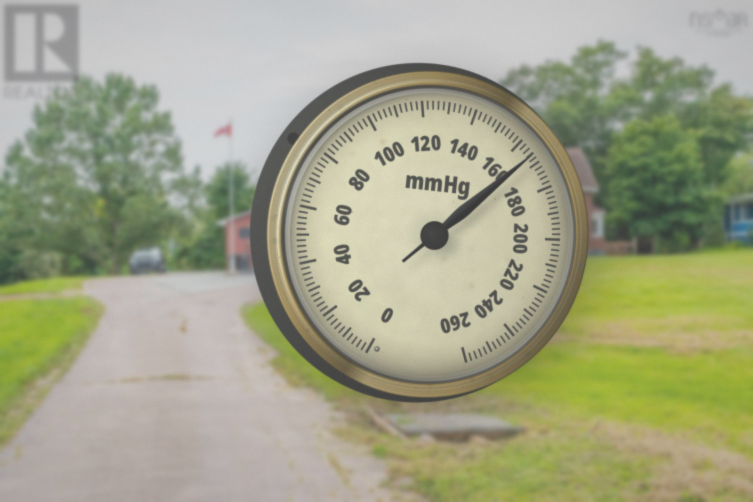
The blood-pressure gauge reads 166 mmHg
